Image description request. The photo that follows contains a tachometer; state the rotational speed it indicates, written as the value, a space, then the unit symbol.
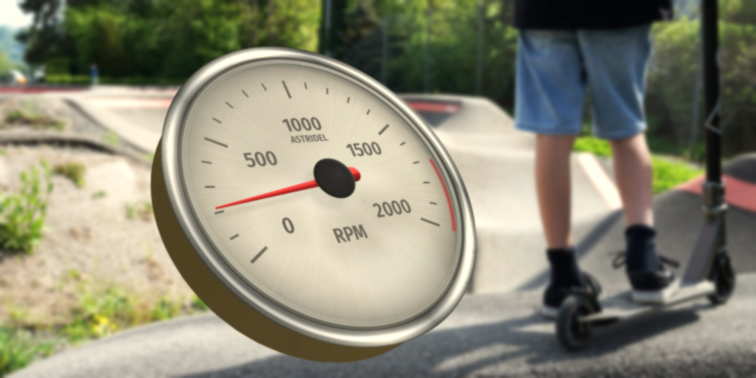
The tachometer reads 200 rpm
